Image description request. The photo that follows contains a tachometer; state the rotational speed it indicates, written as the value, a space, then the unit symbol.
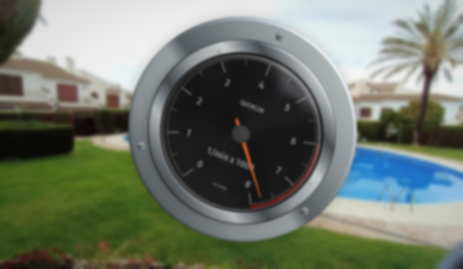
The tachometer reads 7750 rpm
